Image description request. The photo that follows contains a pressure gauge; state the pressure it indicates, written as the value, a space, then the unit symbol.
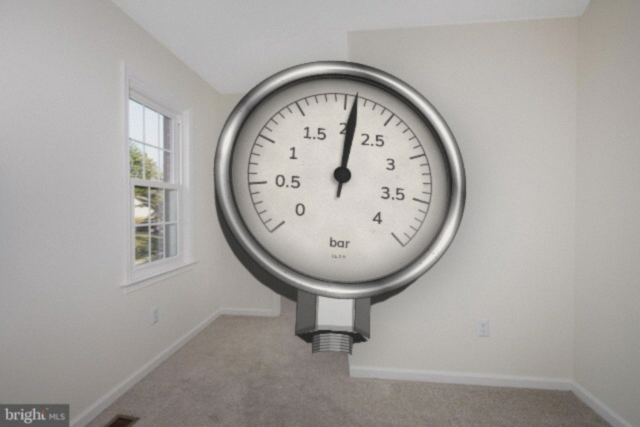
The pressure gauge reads 2.1 bar
